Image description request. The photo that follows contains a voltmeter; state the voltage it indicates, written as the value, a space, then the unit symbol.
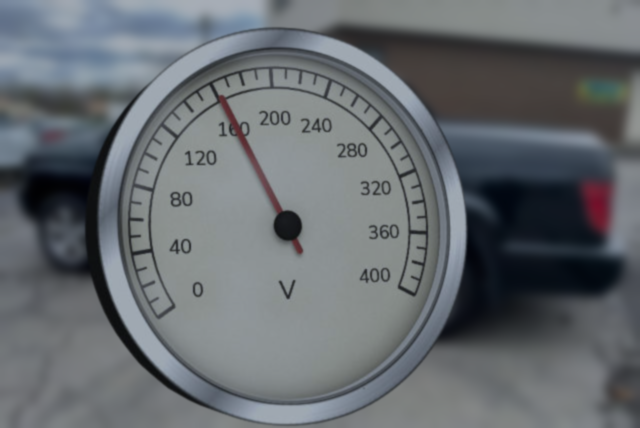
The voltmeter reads 160 V
